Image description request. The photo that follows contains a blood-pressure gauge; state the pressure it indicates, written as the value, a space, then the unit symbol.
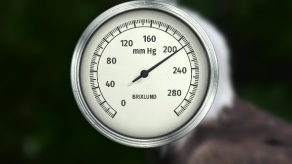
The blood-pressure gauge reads 210 mmHg
